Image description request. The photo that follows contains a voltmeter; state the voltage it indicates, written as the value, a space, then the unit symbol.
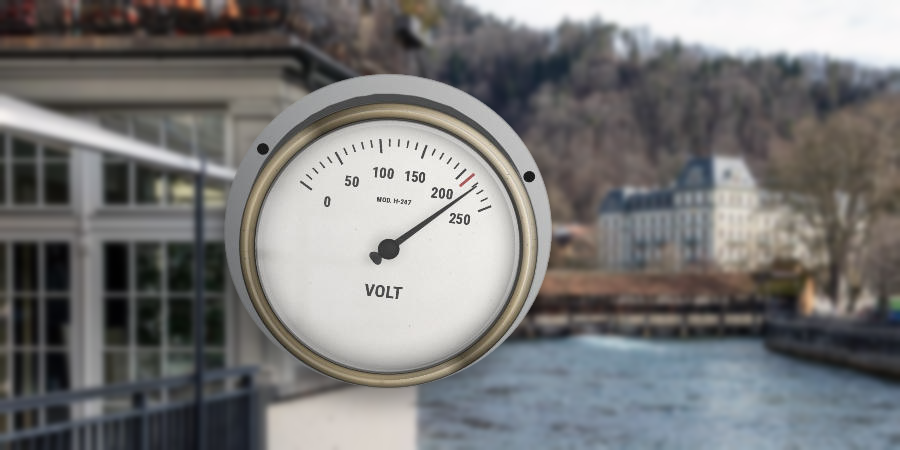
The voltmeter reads 220 V
